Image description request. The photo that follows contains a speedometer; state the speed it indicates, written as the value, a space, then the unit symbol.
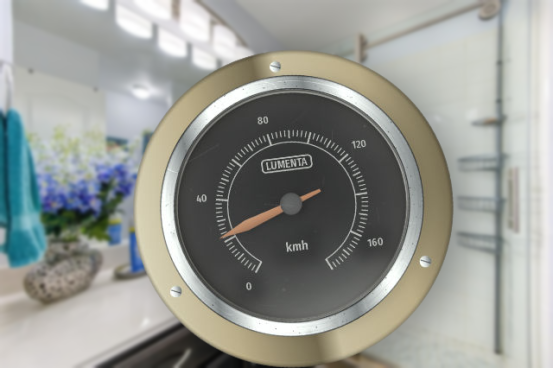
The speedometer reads 22 km/h
